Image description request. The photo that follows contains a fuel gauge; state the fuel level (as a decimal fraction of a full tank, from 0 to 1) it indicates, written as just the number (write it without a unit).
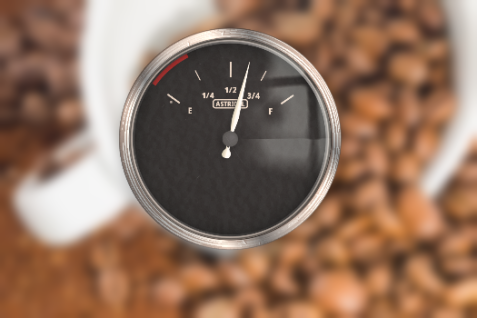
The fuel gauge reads 0.625
